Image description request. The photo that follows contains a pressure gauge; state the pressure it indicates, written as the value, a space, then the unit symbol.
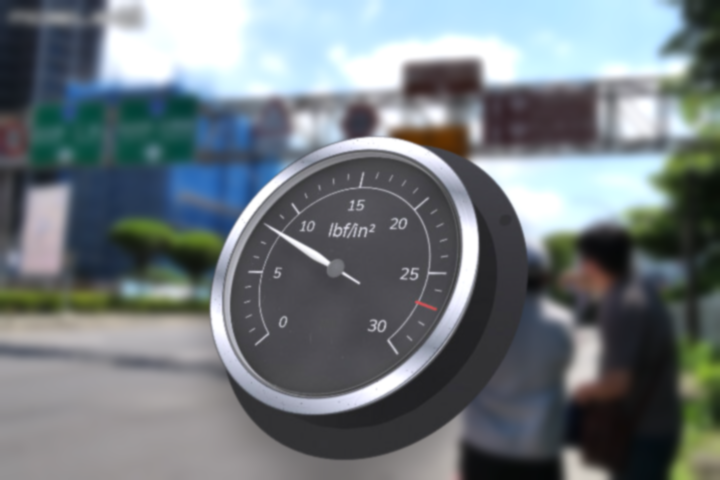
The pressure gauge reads 8 psi
